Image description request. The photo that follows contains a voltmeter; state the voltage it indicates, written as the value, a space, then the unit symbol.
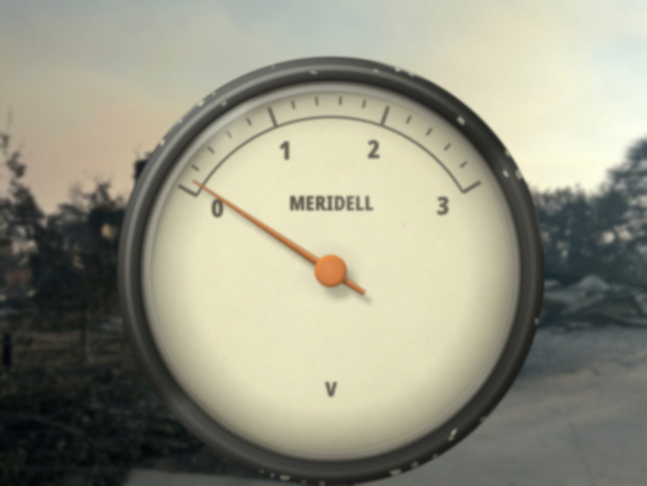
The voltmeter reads 0.1 V
